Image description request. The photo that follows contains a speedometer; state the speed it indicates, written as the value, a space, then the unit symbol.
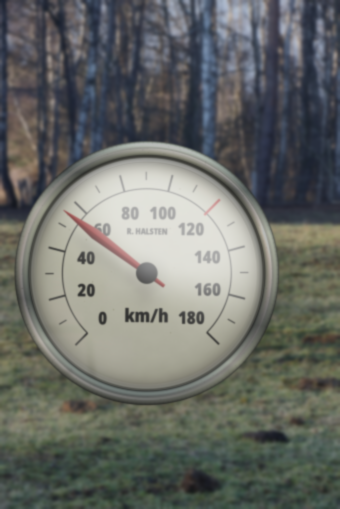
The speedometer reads 55 km/h
